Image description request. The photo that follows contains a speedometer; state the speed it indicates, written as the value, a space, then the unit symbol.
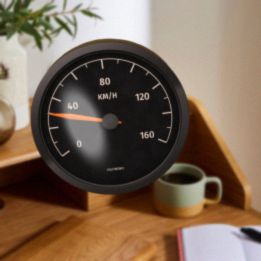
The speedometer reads 30 km/h
